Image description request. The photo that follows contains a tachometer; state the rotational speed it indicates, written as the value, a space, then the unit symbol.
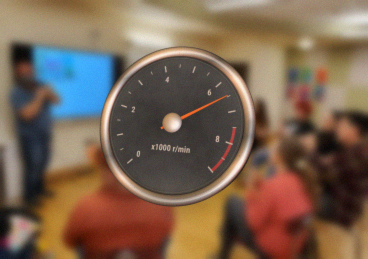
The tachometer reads 6500 rpm
